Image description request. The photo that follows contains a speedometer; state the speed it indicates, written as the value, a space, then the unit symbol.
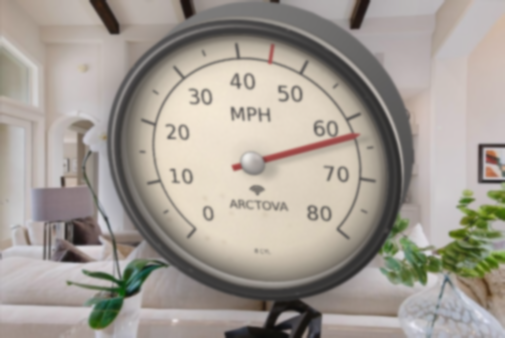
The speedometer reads 62.5 mph
